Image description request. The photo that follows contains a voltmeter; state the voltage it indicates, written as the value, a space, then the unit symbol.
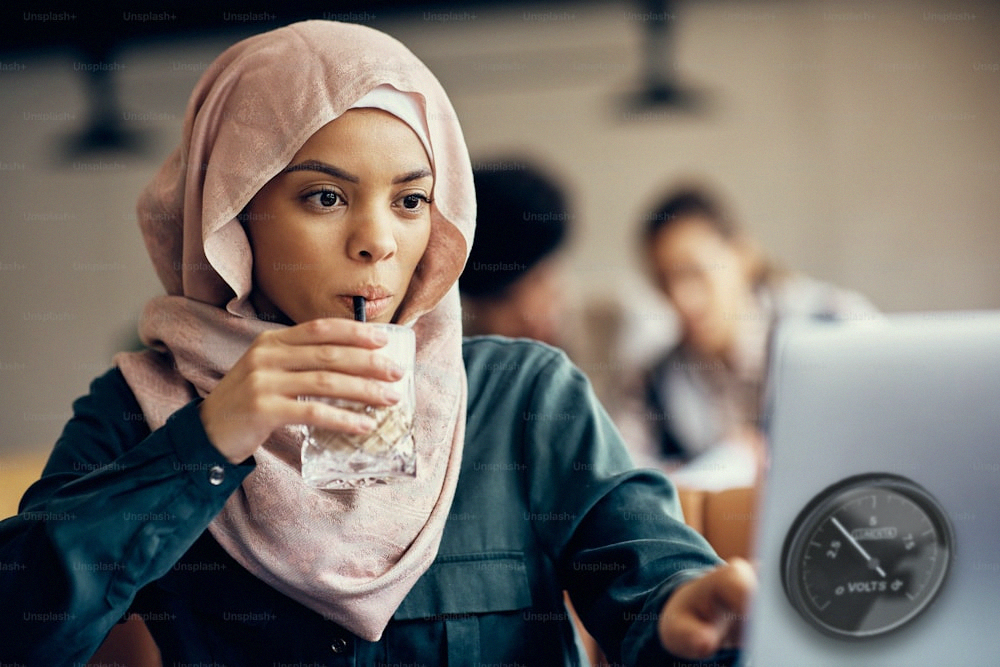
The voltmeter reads 3.5 V
